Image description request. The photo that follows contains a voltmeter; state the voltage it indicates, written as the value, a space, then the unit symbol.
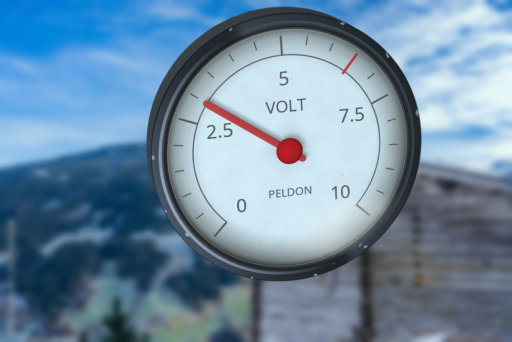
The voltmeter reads 3 V
